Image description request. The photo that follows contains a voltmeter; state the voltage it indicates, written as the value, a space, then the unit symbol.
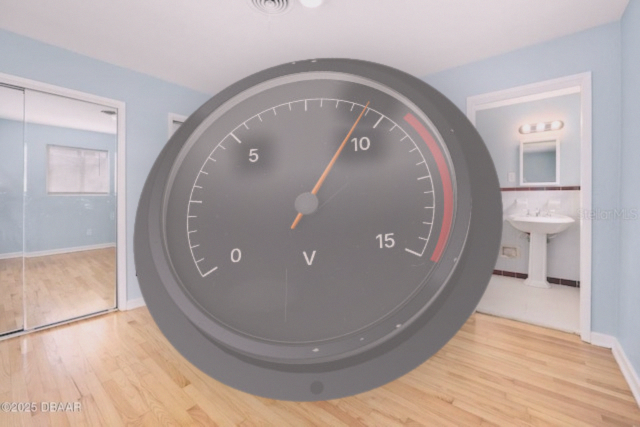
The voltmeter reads 9.5 V
